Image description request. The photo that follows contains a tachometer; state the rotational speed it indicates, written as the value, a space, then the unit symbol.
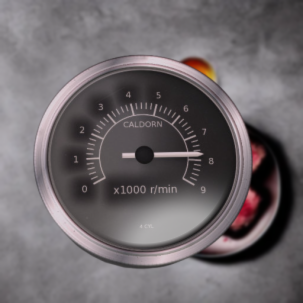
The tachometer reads 7800 rpm
